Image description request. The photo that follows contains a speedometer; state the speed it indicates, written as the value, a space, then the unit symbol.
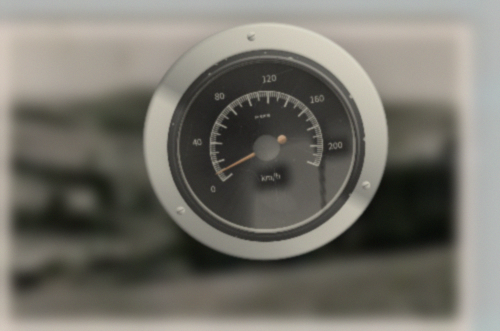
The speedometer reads 10 km/h
